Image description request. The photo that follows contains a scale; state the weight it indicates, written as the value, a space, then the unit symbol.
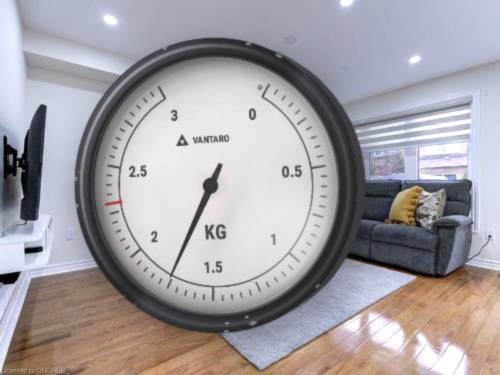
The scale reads 1.75 kg
